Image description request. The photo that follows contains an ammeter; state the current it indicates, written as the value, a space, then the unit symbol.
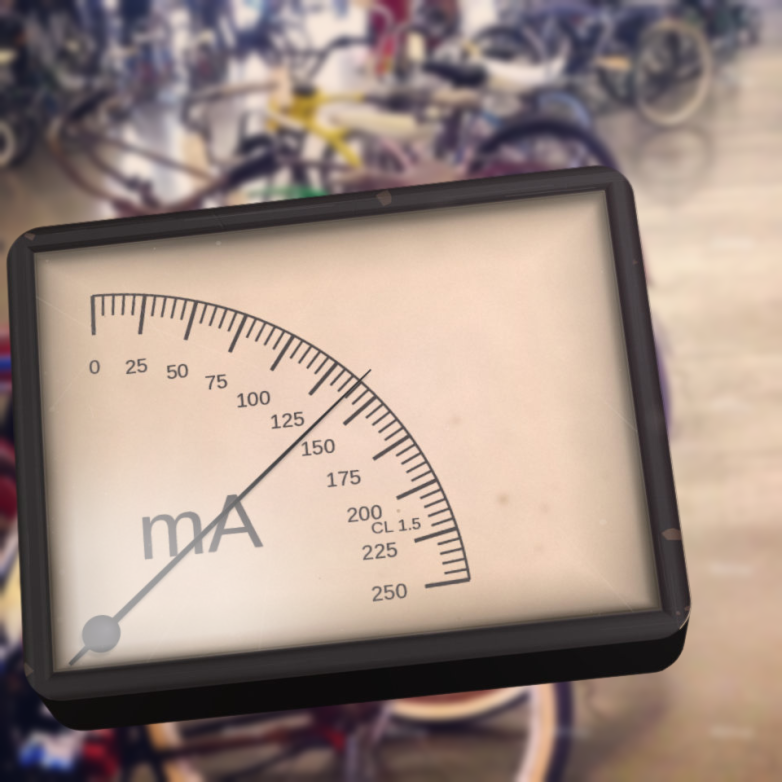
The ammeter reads 140 mA
